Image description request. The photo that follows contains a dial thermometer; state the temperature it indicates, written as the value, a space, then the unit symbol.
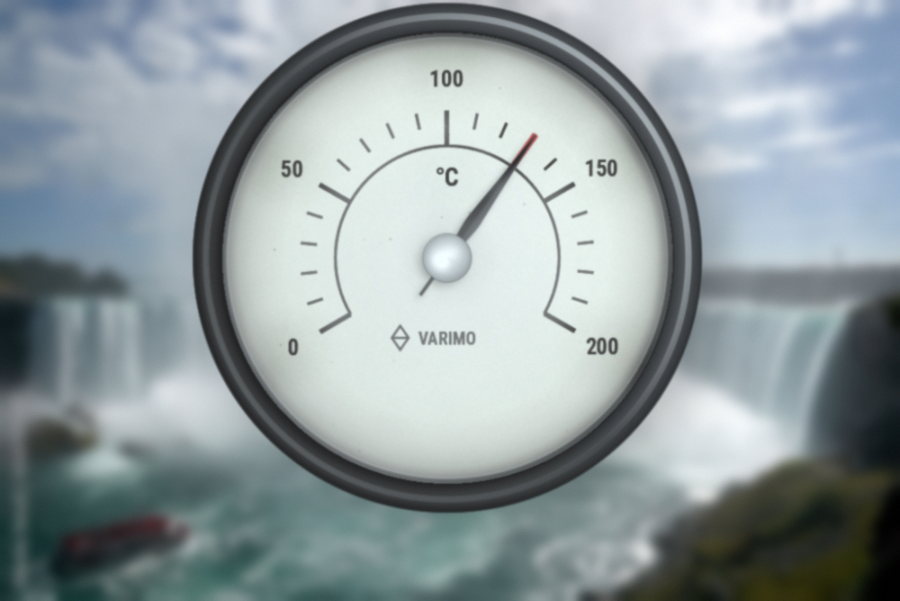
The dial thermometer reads 130 °C
